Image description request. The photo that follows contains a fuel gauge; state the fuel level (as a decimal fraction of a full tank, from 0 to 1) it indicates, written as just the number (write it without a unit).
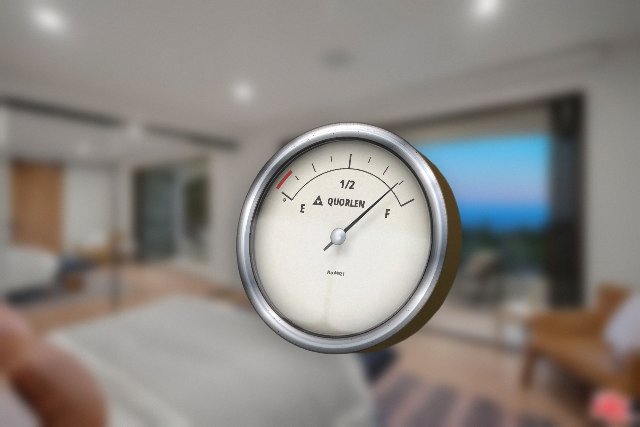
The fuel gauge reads 0.875
